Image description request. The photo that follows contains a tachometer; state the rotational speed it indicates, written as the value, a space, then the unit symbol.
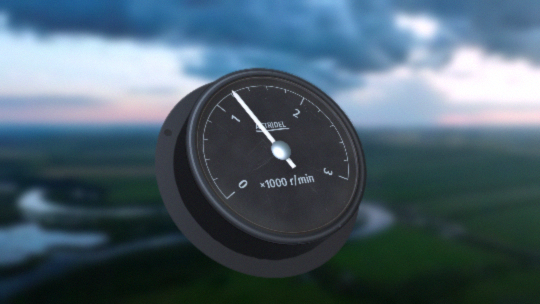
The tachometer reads 1200 rpm
